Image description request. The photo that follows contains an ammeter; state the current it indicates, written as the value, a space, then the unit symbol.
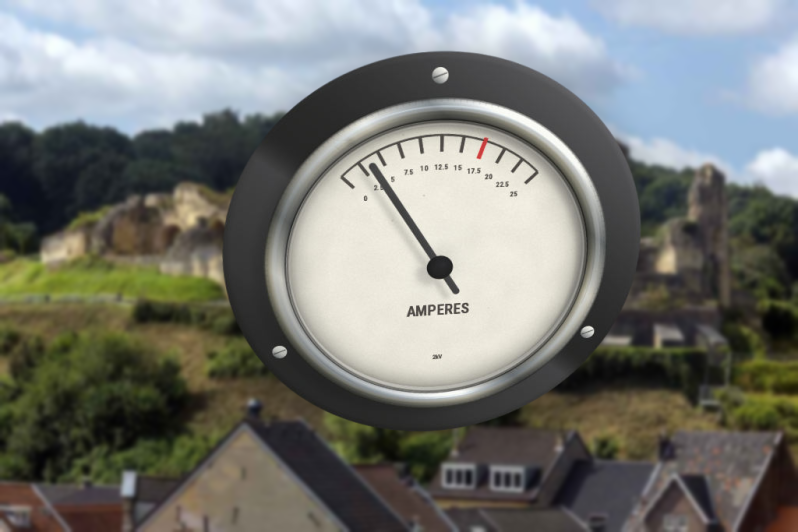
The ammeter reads 3.75 A
